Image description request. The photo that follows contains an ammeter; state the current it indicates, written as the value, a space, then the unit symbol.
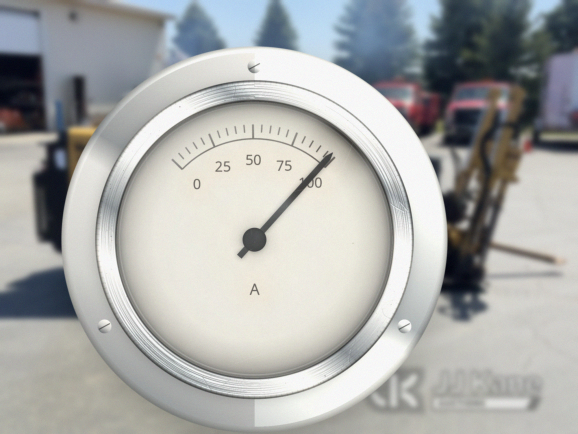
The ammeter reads 97.5 A
